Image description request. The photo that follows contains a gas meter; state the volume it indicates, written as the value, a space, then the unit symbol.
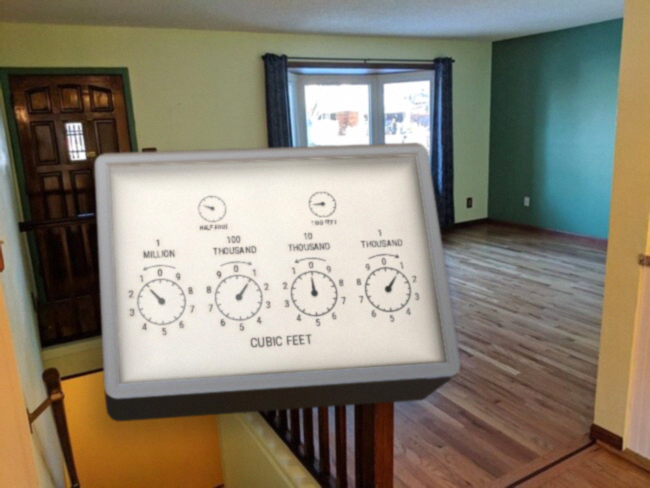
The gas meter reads 110100 ft³
